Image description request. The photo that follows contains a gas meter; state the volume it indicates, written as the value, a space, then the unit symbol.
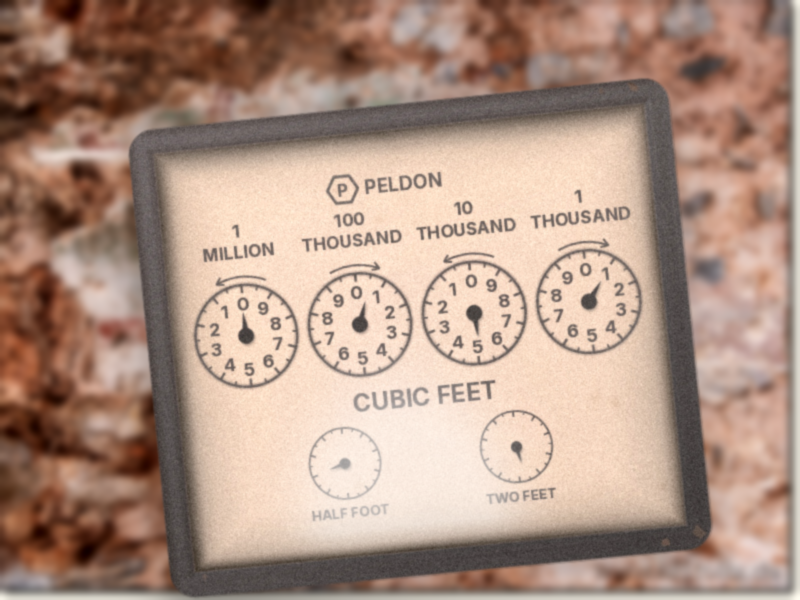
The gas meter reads 5100 ft³
